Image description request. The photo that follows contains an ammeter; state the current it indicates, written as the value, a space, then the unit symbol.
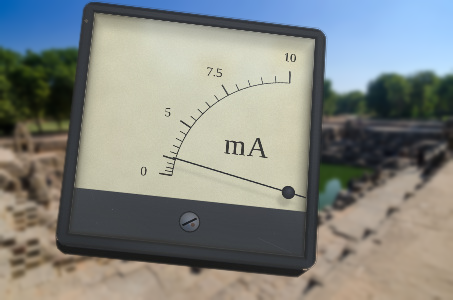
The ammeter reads 2.5 mA
